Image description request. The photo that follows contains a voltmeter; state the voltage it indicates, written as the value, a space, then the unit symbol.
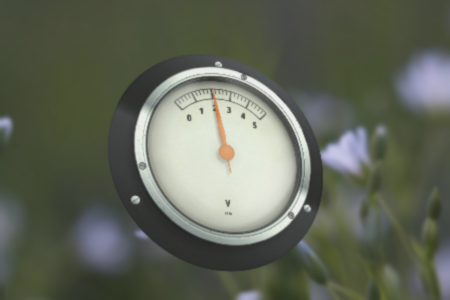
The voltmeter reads 2 V
